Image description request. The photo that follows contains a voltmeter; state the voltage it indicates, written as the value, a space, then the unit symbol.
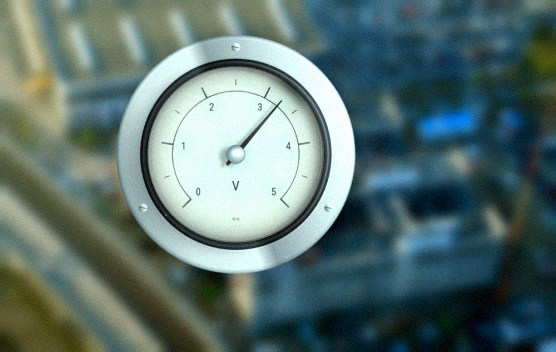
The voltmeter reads 3.25 V
